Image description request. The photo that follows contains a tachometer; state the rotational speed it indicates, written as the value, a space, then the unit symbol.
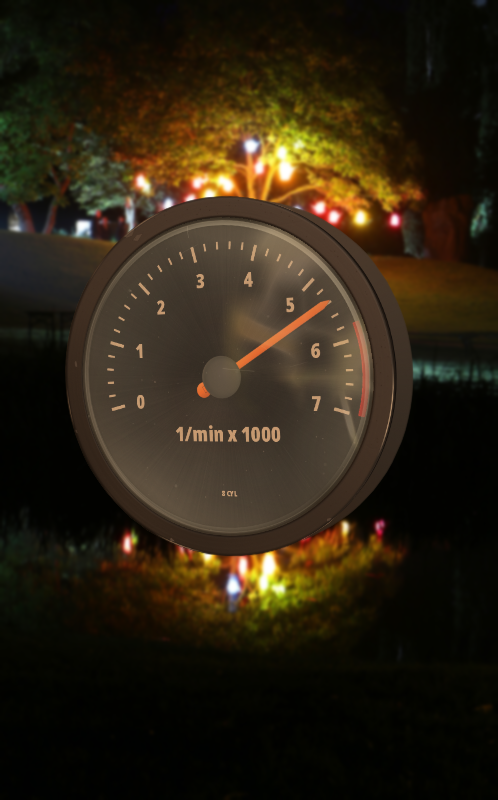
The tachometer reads 5400 rpm
